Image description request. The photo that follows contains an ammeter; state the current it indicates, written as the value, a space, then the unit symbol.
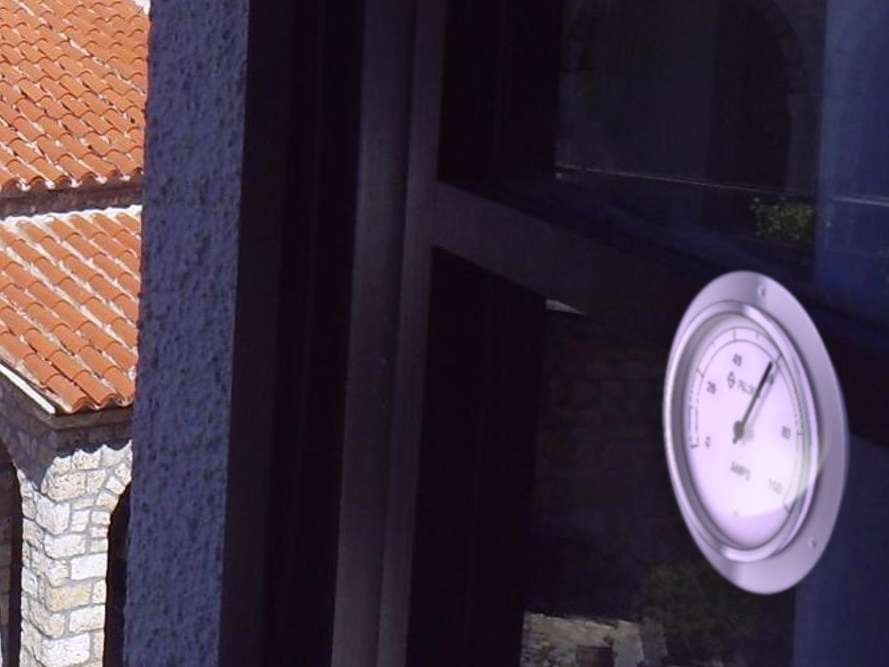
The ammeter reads 60 A
